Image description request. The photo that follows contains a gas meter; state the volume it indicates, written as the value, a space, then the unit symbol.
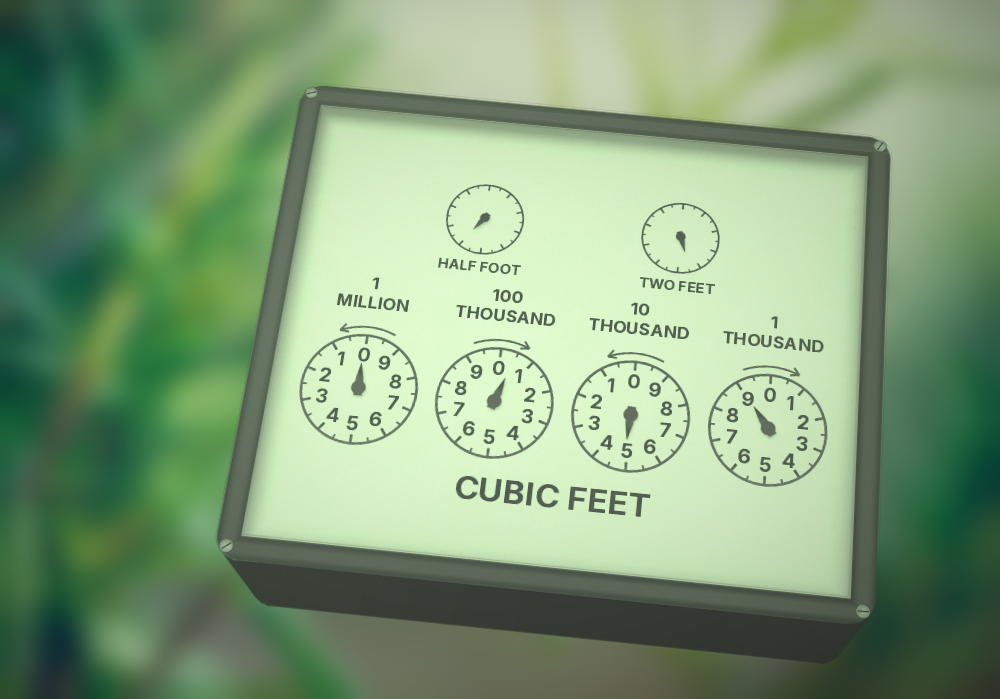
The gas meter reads 4900 ft³
